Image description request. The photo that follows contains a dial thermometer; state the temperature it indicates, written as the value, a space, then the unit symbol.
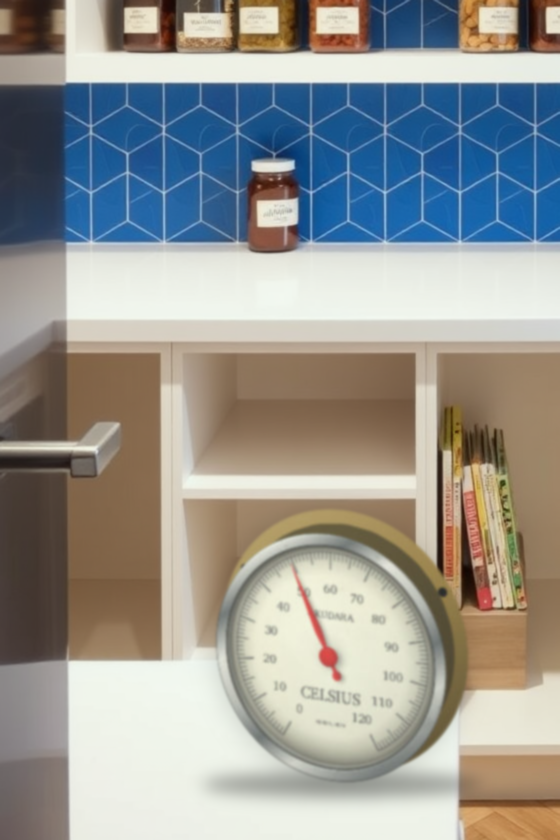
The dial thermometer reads 50 °C
